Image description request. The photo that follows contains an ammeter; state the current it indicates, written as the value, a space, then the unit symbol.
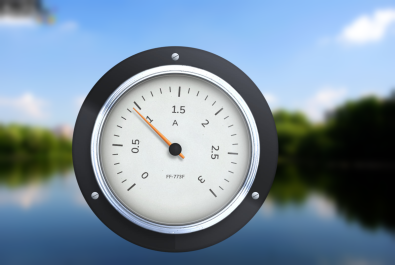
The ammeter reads 0.95 A
